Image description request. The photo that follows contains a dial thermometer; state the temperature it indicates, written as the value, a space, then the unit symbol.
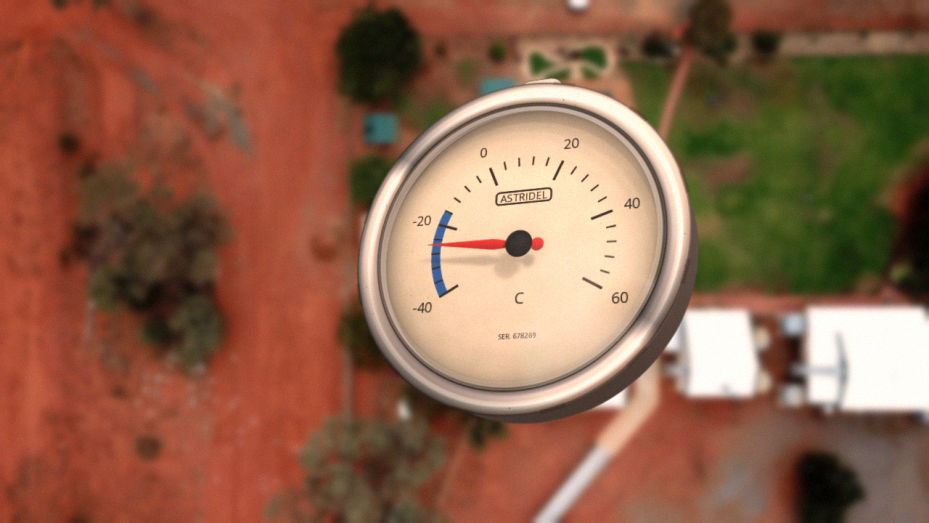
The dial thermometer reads -26 °C
